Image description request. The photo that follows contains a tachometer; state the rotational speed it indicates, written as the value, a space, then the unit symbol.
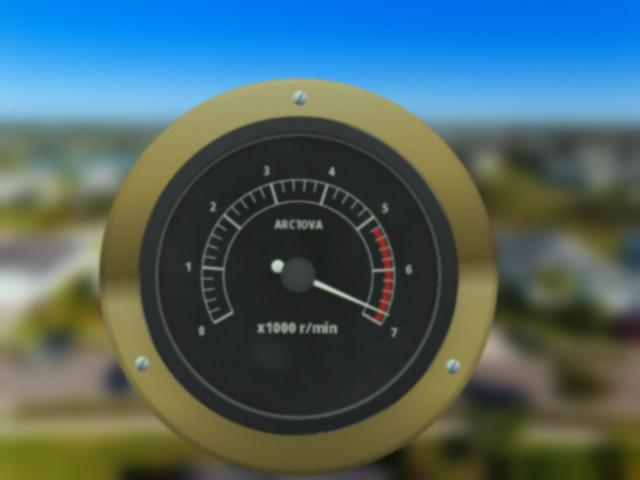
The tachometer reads 6800 rpm
